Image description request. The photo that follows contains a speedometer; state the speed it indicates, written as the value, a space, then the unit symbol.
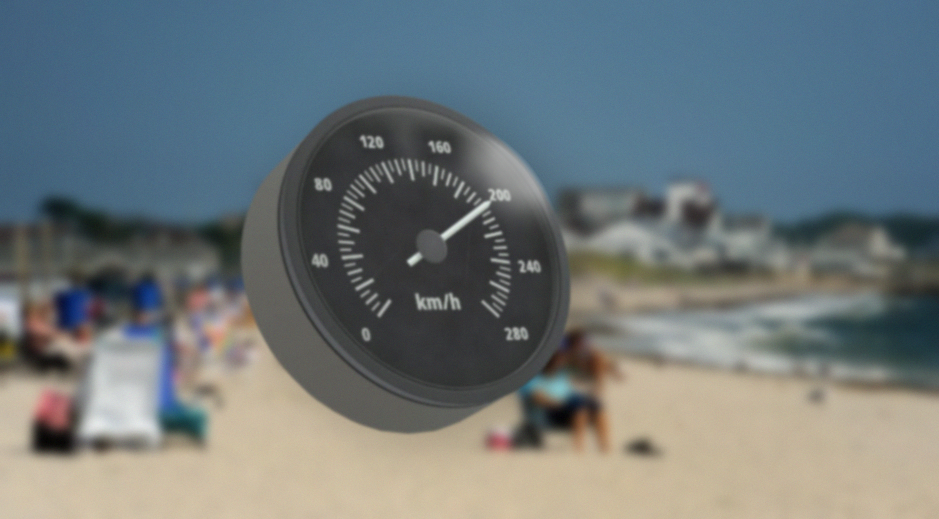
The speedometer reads 200 km/h
